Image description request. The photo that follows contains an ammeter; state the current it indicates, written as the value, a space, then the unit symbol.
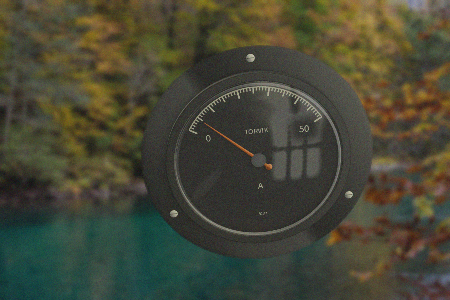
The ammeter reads 5 A
